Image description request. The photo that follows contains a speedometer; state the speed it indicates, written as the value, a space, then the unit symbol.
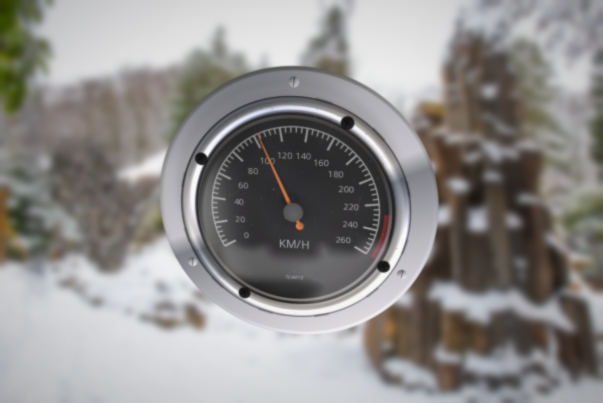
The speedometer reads 104 km/h
